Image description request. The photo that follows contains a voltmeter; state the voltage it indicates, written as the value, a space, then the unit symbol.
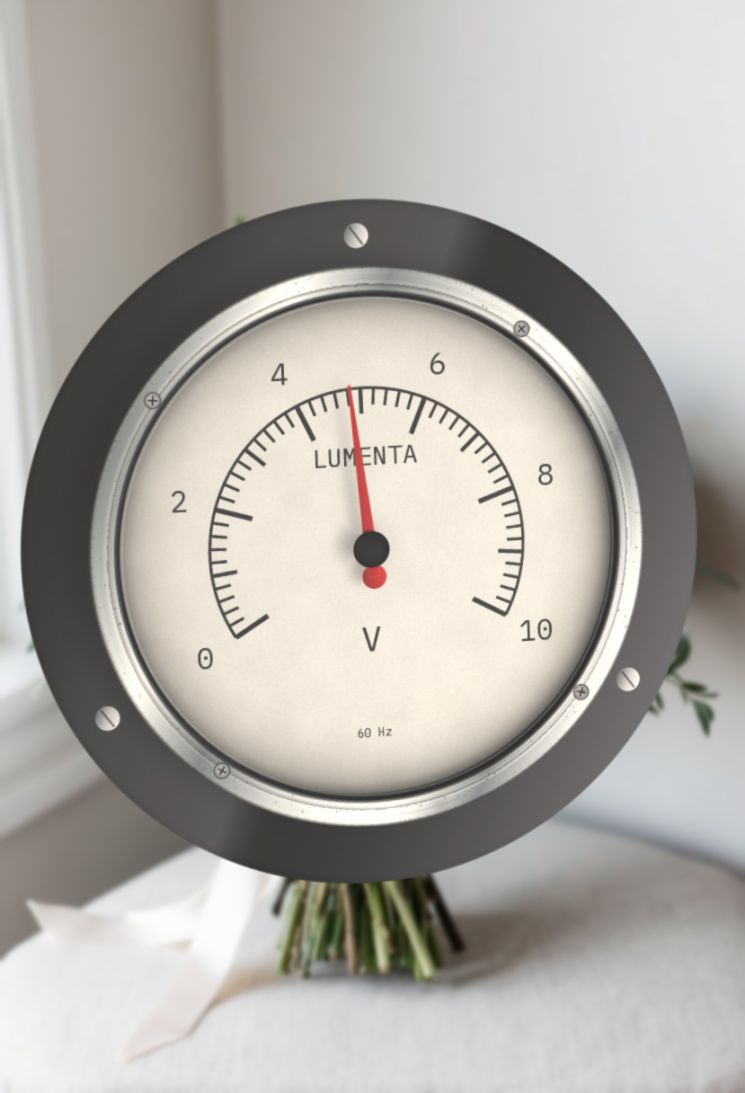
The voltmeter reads 4.8 V
